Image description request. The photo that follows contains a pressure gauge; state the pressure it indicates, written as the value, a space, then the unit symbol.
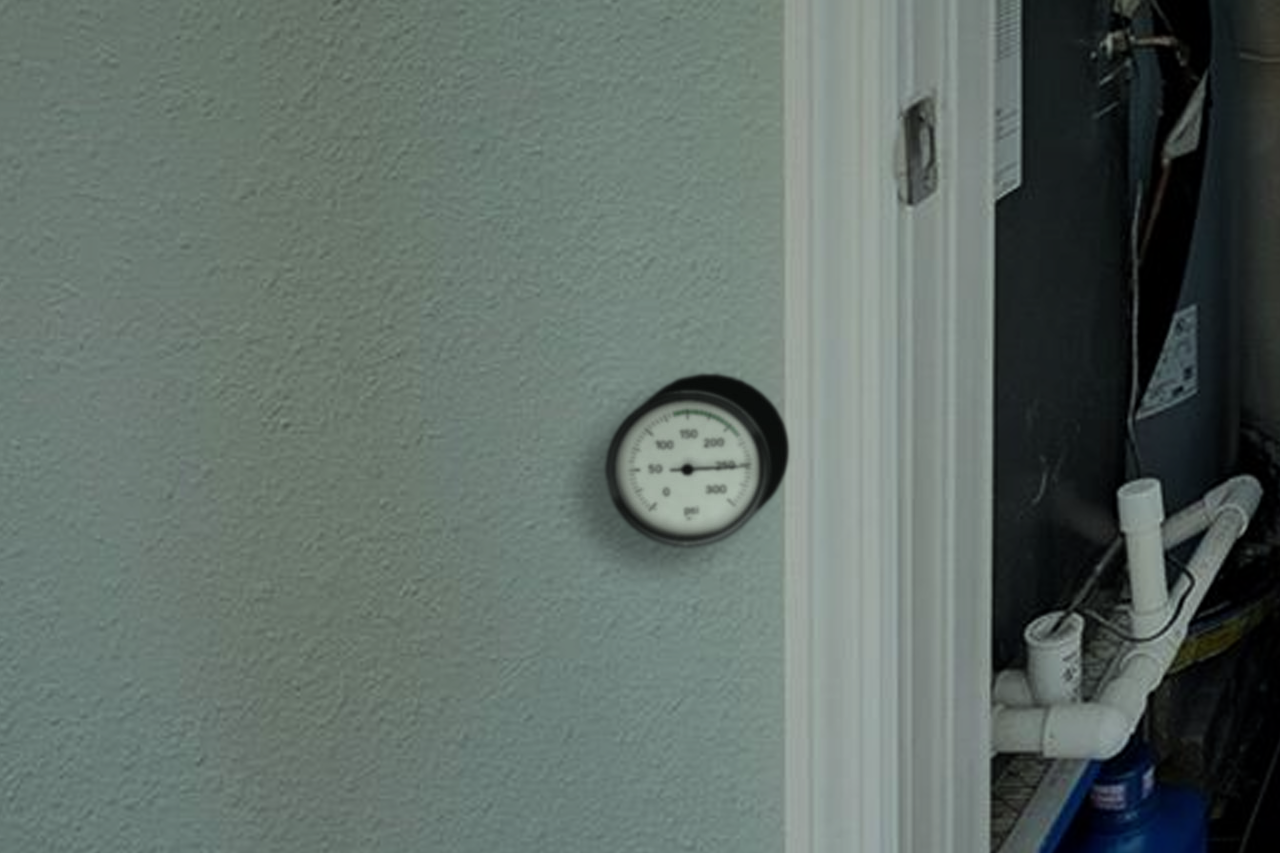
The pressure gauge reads 250 psi
